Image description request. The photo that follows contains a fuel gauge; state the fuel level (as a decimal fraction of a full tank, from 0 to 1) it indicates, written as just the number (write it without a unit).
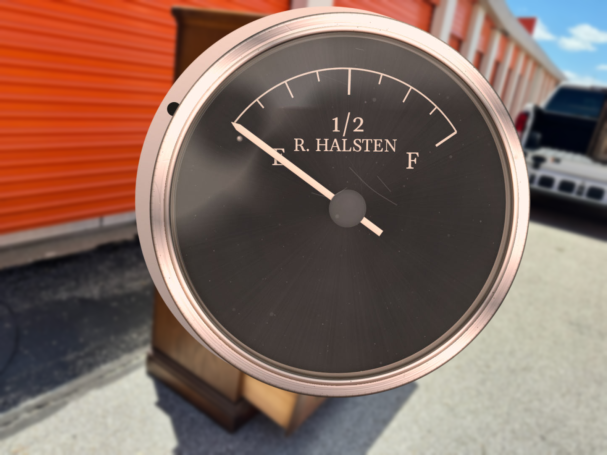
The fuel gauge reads 0
